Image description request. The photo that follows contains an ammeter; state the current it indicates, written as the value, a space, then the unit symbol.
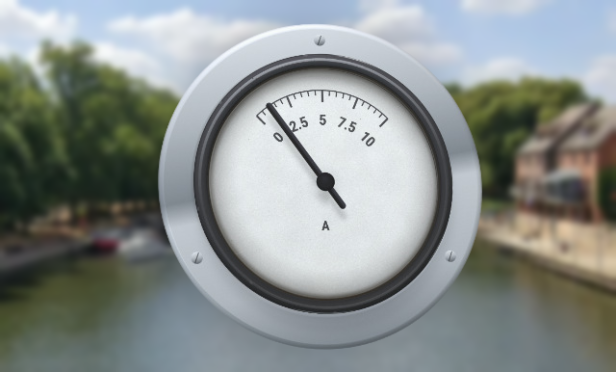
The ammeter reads 1 A
